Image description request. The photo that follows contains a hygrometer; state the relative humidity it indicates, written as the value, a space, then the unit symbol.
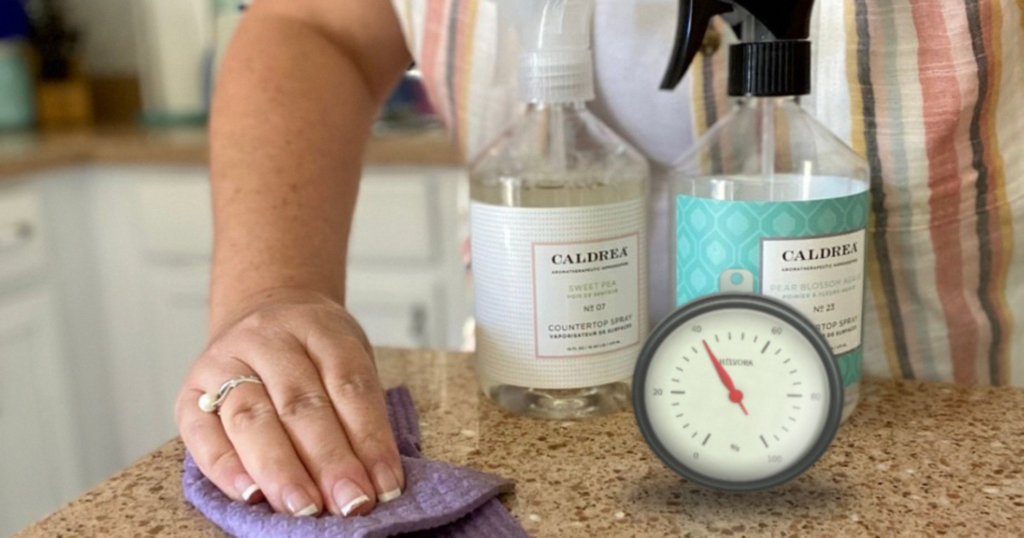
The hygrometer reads 40 %
